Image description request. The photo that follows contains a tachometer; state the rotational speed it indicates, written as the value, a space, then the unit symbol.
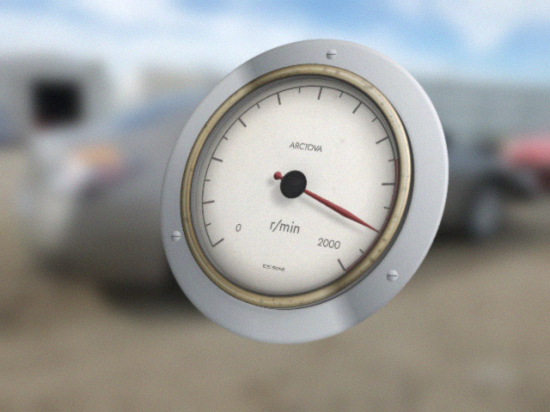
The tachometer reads 1800 rpm
